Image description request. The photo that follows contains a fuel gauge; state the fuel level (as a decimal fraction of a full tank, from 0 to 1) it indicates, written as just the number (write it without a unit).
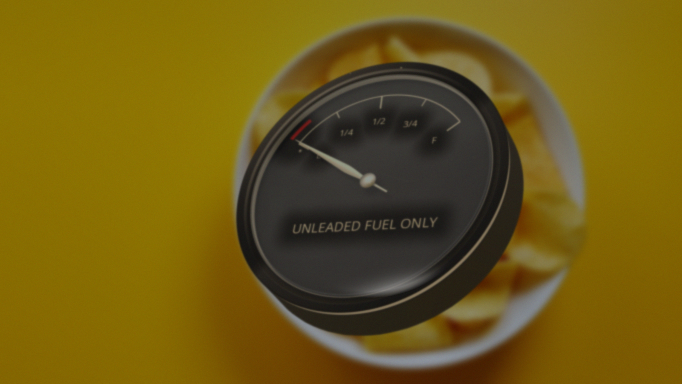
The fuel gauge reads 0
